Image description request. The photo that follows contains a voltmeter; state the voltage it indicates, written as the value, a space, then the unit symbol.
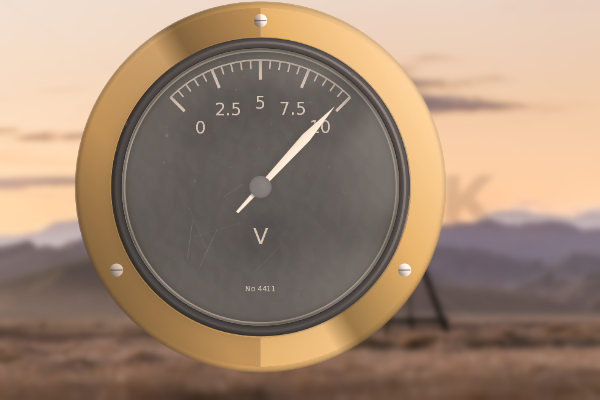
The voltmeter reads 9.75 V
